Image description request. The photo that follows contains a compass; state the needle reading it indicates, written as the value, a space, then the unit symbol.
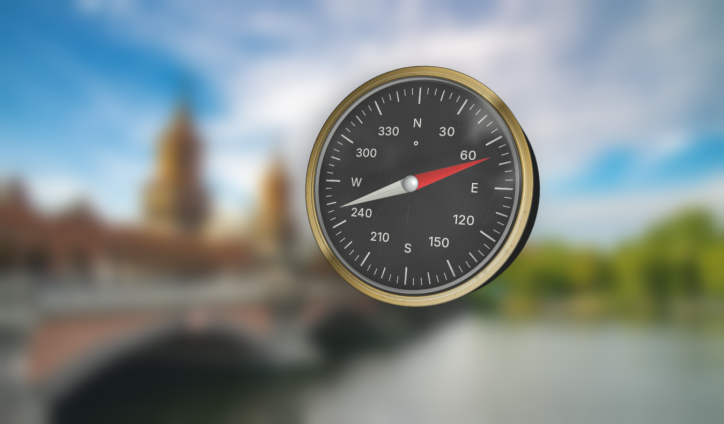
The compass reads 70 °
